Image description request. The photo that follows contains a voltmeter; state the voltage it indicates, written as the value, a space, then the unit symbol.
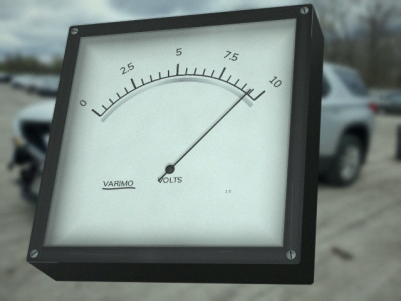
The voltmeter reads 9.5 V
